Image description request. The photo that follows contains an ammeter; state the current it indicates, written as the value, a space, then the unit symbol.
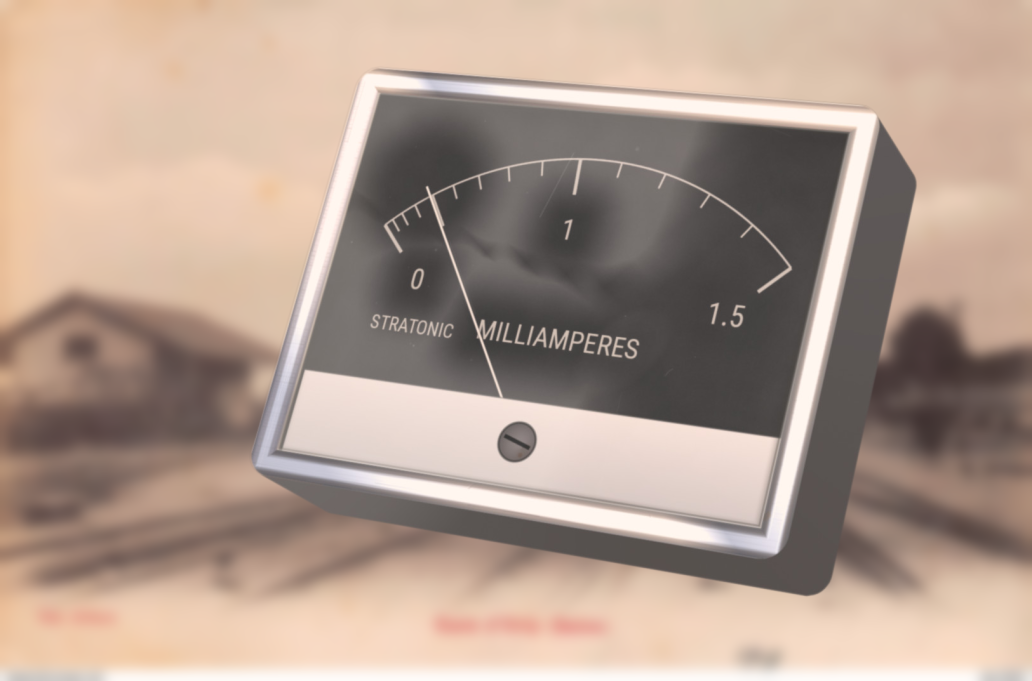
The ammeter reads 0.5 mA
